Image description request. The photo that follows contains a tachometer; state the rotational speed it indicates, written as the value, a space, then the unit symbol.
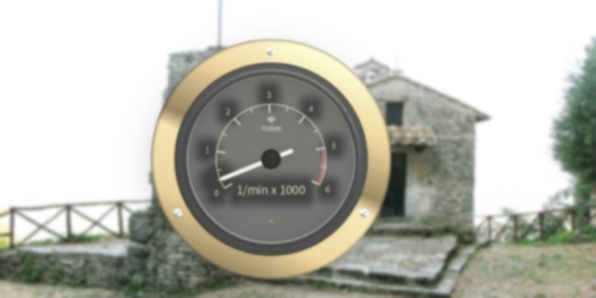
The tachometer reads 250 rpm
